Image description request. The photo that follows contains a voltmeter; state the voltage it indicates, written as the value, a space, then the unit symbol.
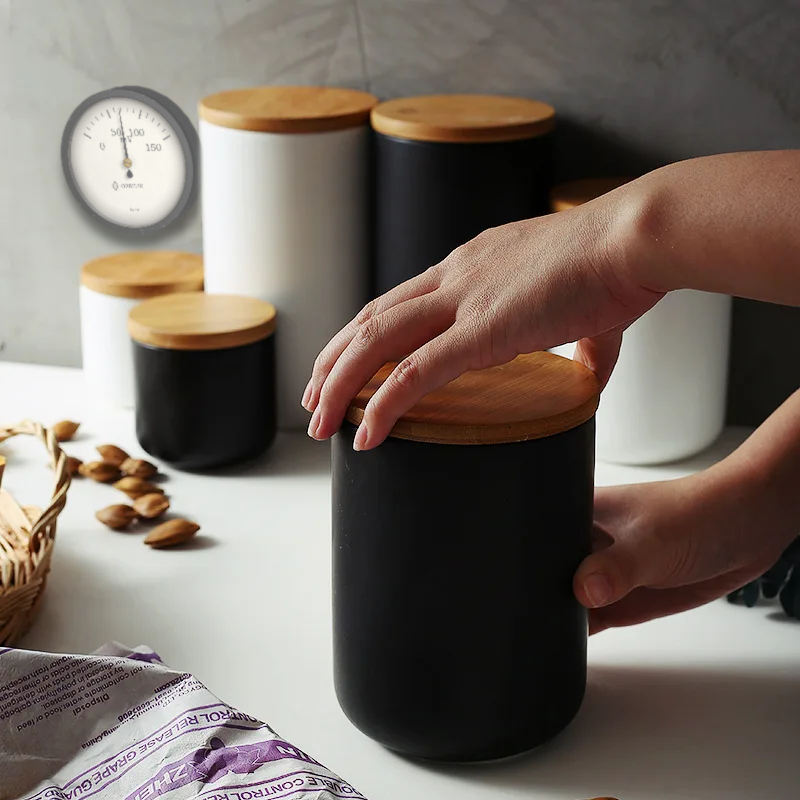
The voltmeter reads 70 mV
